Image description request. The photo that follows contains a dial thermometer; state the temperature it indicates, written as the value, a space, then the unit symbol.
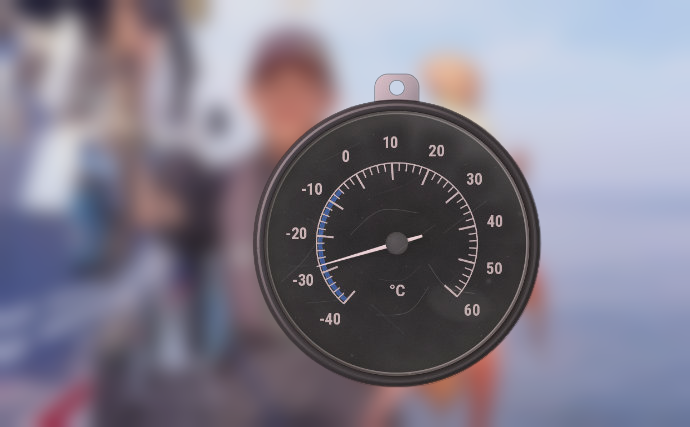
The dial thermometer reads -28 °C
